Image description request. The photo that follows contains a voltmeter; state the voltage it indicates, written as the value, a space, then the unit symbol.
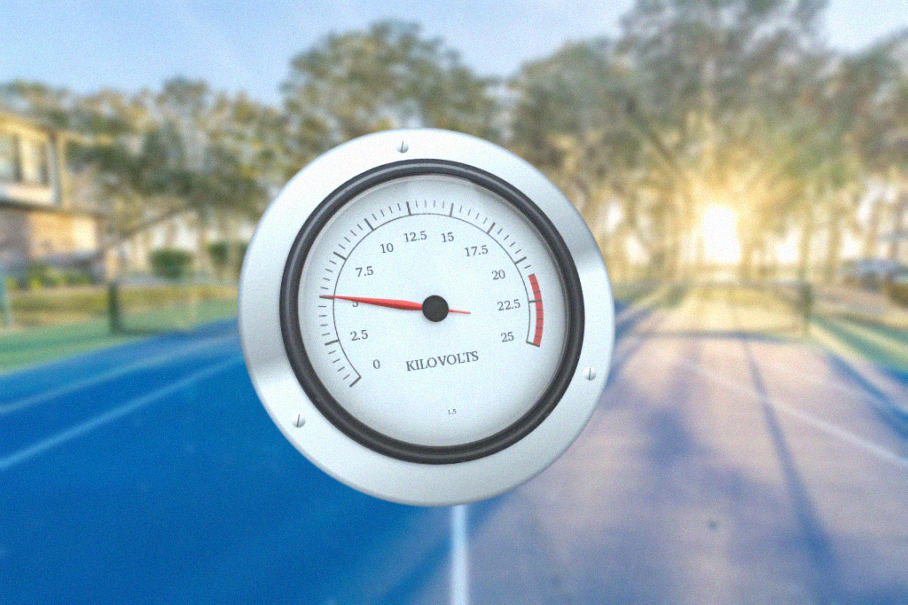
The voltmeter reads 5 kV
